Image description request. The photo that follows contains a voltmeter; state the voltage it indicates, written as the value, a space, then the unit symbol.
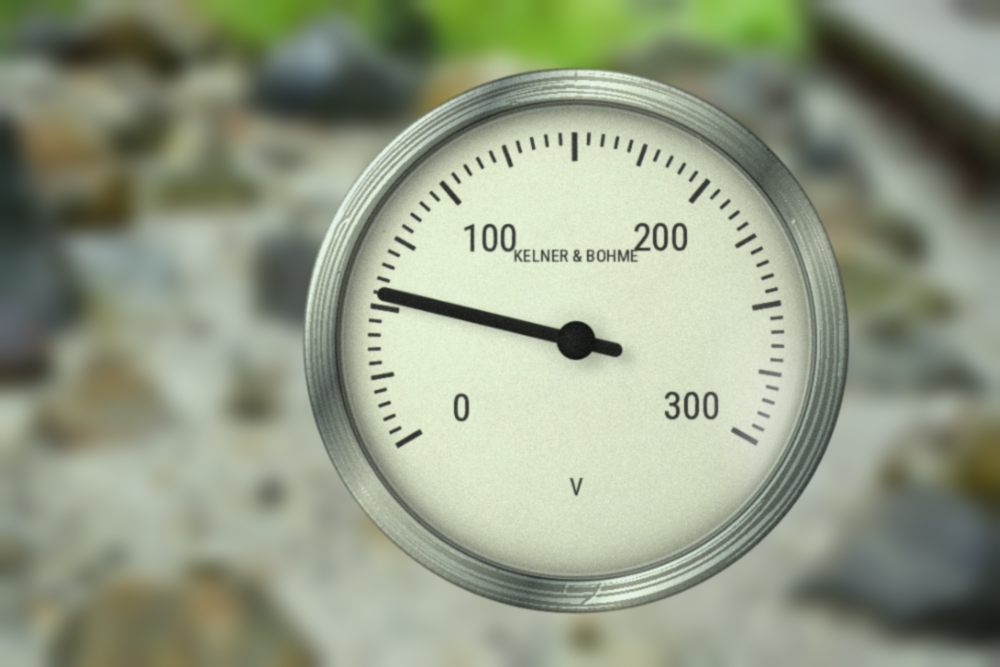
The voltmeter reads 55 V
